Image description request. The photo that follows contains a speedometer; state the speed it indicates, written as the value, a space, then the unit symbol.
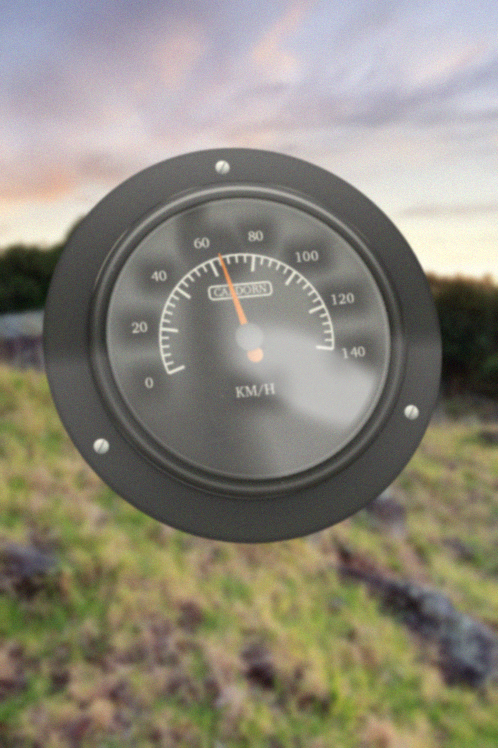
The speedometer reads 64 km/h
